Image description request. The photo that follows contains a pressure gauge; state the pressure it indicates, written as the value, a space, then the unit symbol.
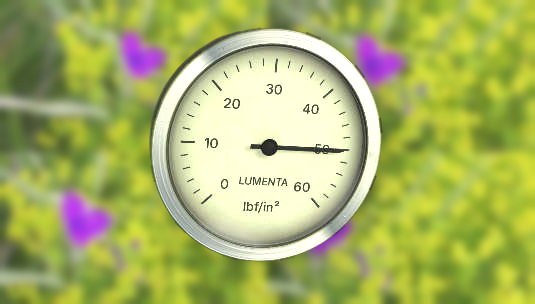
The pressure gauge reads 50 psi
